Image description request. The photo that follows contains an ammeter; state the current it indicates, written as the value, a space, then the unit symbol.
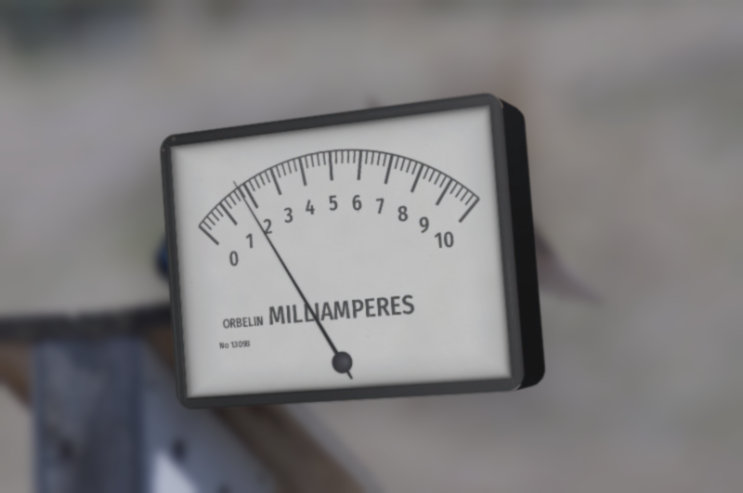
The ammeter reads 1.8 mA
